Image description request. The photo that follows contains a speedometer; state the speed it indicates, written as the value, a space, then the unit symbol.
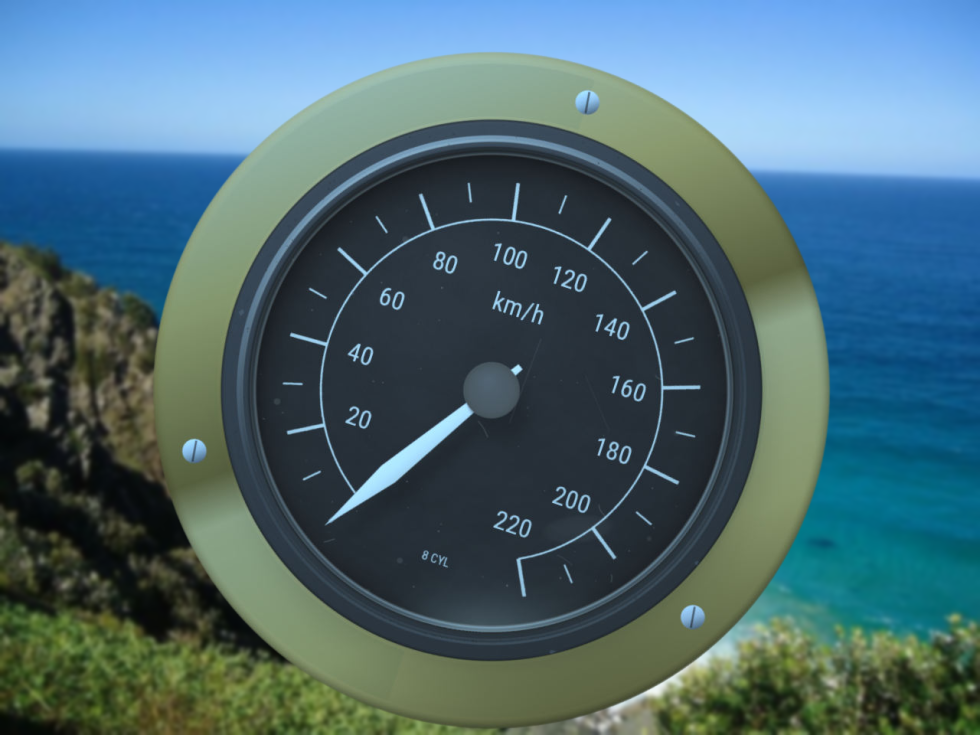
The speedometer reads 0 km/h
